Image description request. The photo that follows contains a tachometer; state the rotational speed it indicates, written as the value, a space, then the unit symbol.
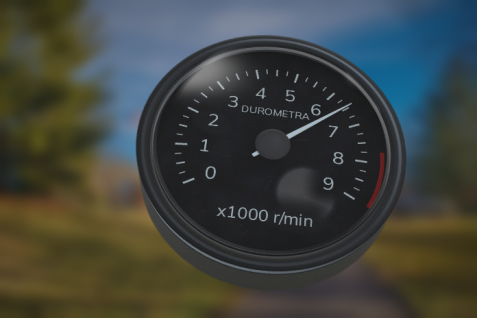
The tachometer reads 6500 rpm
